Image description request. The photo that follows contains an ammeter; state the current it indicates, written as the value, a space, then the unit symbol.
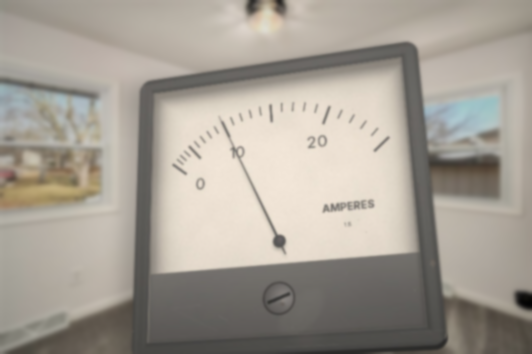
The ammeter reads 10 A
